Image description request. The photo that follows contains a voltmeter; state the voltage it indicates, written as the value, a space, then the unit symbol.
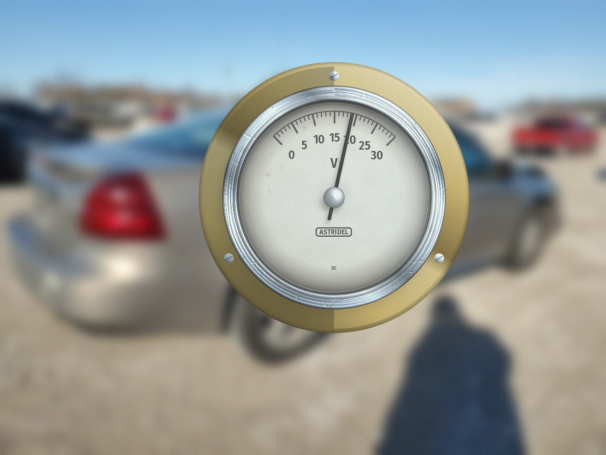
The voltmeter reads 19 V
